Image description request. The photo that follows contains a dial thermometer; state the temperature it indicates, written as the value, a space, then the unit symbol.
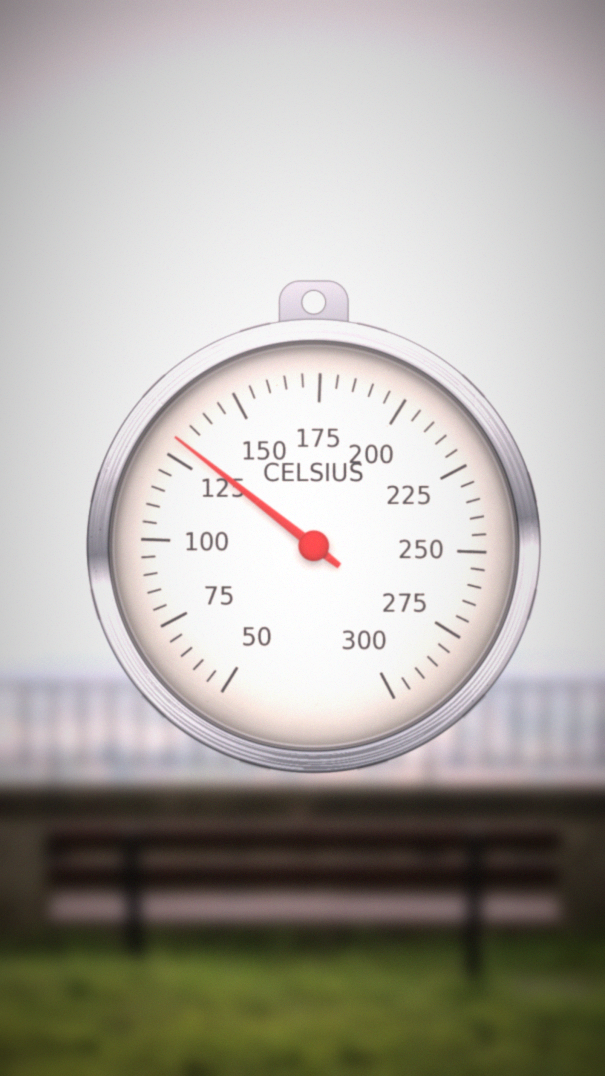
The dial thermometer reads 130 °C
